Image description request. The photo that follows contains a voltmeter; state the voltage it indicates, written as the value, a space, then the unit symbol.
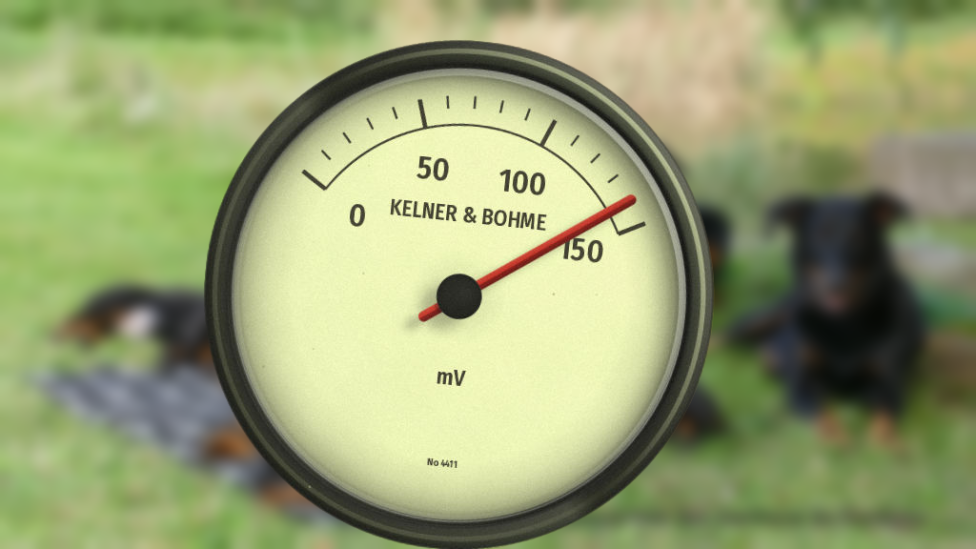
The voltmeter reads 140 mV
